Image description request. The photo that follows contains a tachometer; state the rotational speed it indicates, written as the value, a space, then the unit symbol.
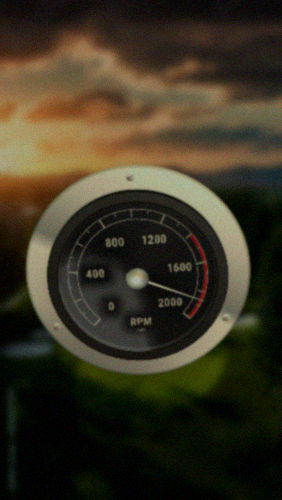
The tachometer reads 1850 rpm
